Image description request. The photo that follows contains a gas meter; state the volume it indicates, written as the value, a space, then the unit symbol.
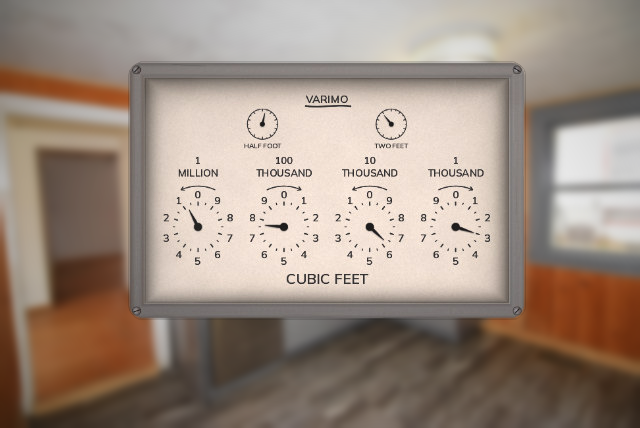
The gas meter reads 76300 ft³
